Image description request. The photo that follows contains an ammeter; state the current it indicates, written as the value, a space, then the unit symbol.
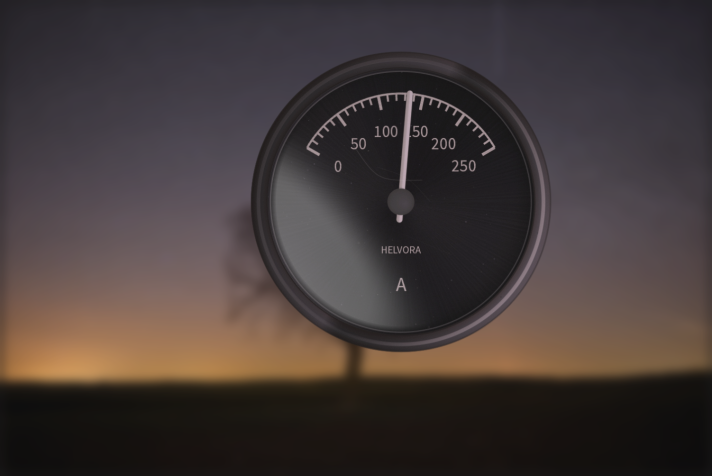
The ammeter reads 135 A
